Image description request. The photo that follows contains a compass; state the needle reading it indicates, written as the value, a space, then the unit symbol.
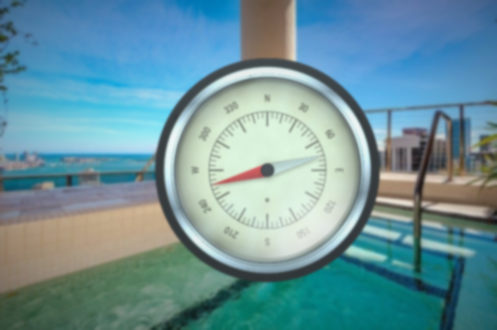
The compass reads 255 °
